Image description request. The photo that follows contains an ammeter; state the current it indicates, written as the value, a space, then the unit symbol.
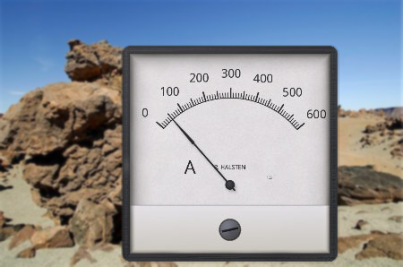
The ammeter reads 50 A
